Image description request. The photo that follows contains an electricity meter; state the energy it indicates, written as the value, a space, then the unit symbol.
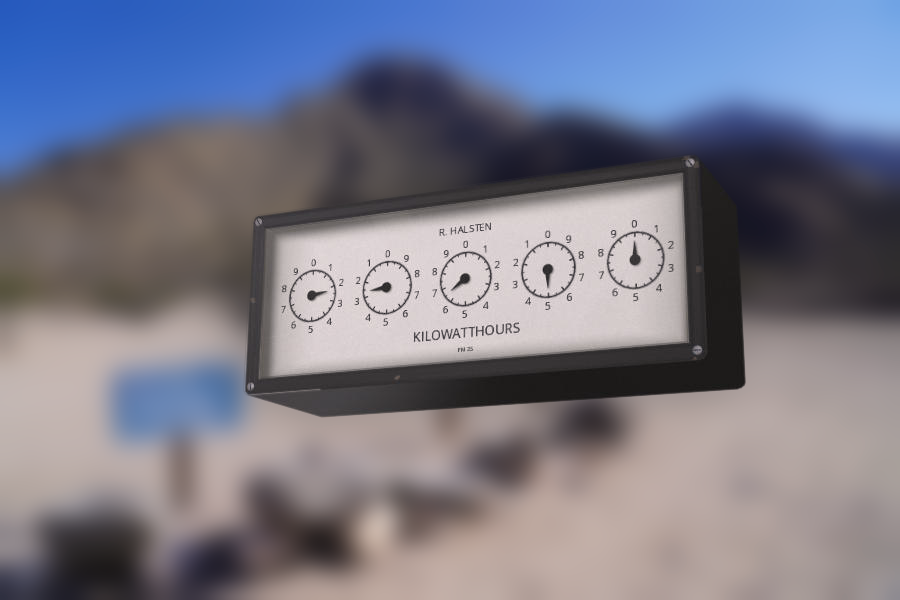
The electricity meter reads 22650 kWh
